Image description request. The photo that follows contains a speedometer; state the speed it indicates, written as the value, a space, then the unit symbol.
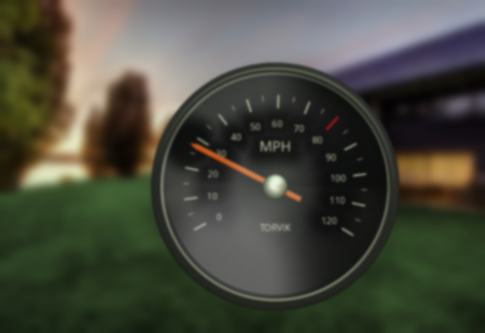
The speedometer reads 27.5 mph
